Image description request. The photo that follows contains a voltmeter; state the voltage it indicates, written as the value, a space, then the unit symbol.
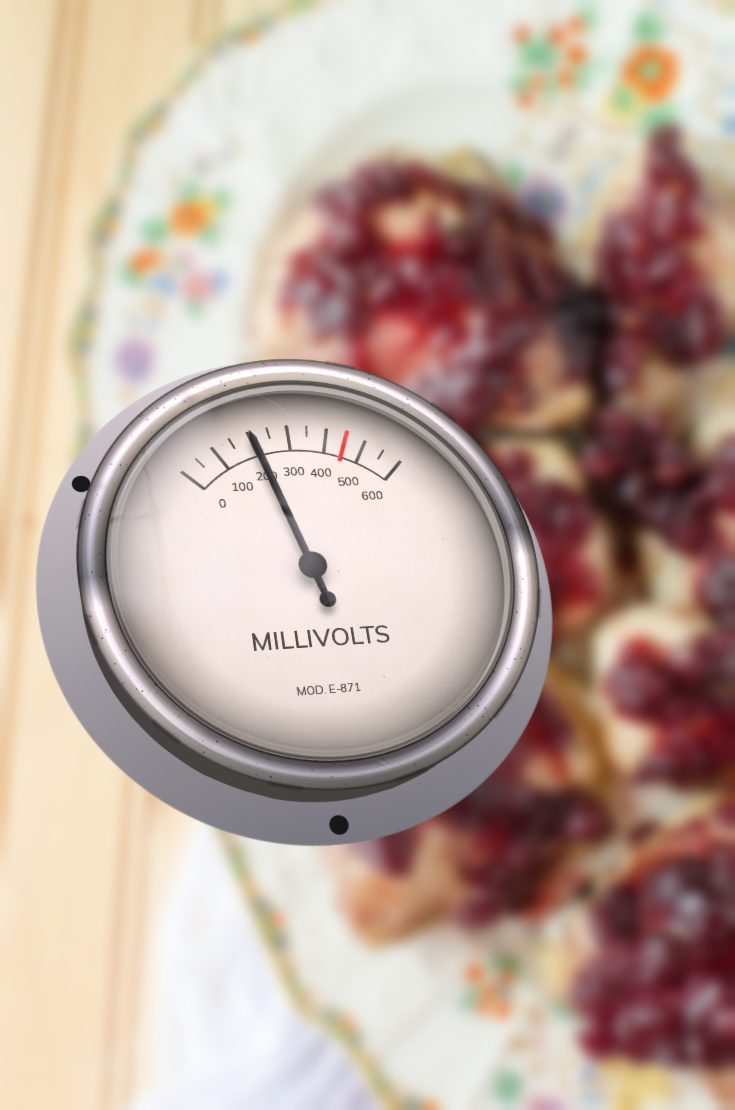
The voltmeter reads 200 mV
